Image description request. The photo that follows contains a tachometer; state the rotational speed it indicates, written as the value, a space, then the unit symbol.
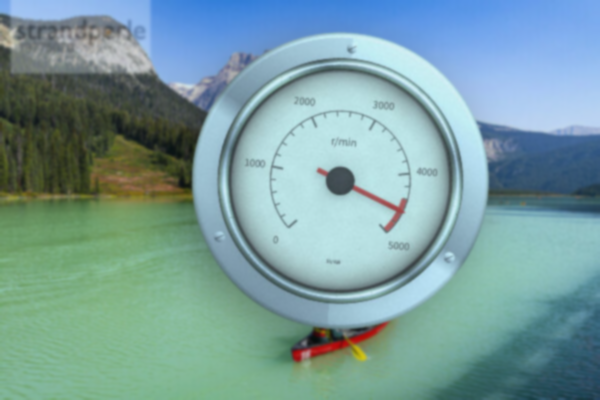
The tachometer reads 4600 rpm
